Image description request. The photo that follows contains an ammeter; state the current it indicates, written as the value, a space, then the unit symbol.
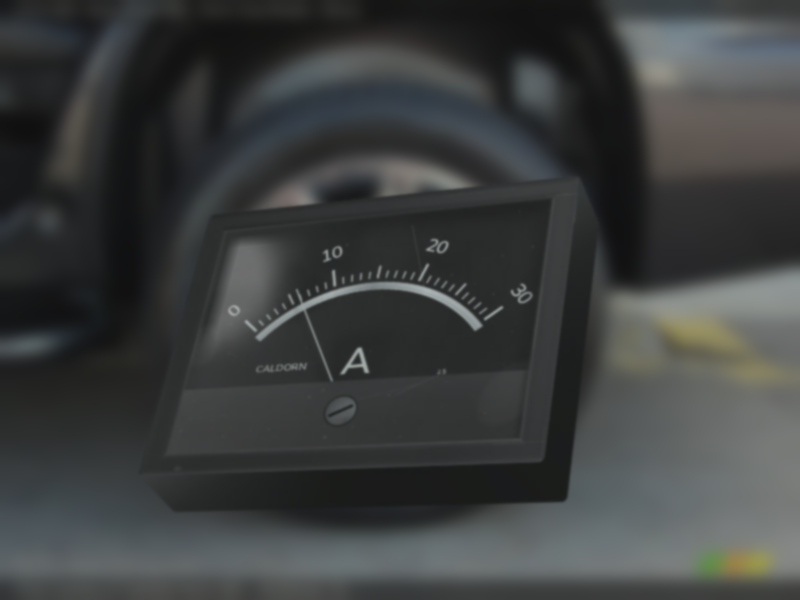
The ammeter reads 6 A
